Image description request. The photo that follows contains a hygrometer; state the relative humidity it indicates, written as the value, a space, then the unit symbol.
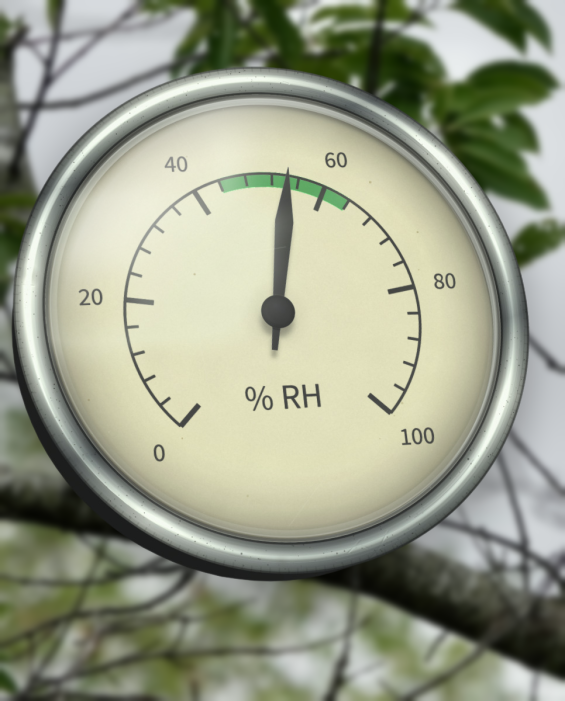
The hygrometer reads 54 %
